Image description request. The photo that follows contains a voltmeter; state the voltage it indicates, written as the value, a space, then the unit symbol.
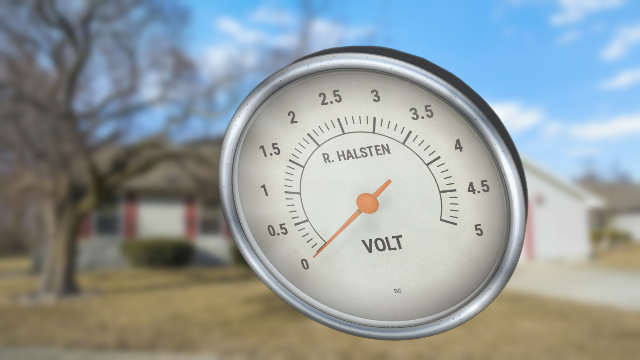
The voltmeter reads 0 V
